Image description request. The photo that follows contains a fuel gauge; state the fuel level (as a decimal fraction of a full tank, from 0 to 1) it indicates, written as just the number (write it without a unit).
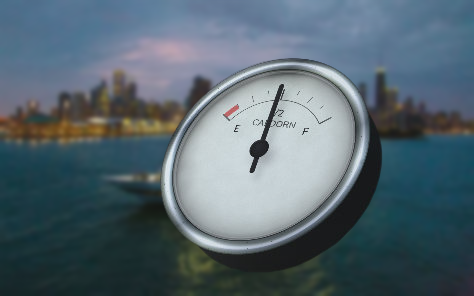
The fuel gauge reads 0.5
